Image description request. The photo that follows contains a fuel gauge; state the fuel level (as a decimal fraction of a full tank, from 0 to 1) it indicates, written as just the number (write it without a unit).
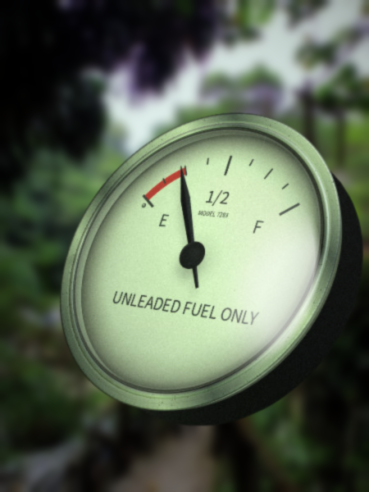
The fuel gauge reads 0.25
